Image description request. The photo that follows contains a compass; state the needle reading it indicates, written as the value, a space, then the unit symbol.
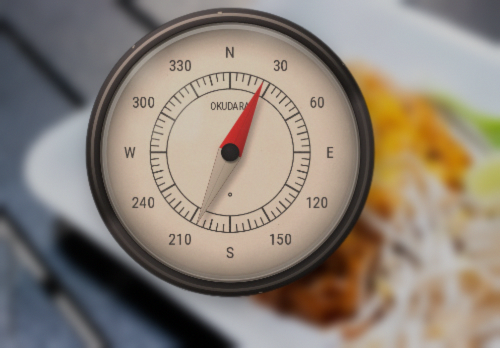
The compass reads 25 °
